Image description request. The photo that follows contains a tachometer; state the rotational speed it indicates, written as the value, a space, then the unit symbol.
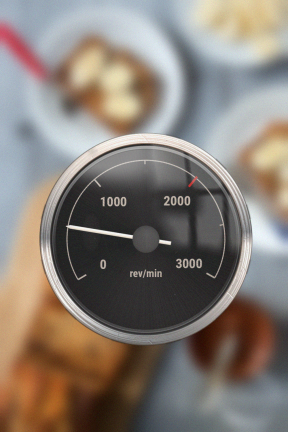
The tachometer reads 500 rpm
